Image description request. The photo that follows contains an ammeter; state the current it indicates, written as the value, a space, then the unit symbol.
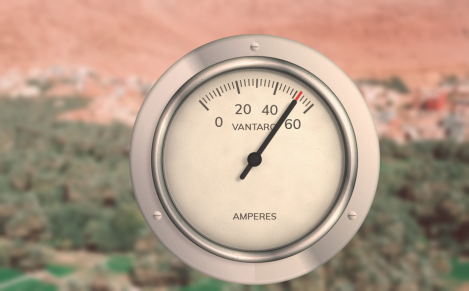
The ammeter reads 52 A
